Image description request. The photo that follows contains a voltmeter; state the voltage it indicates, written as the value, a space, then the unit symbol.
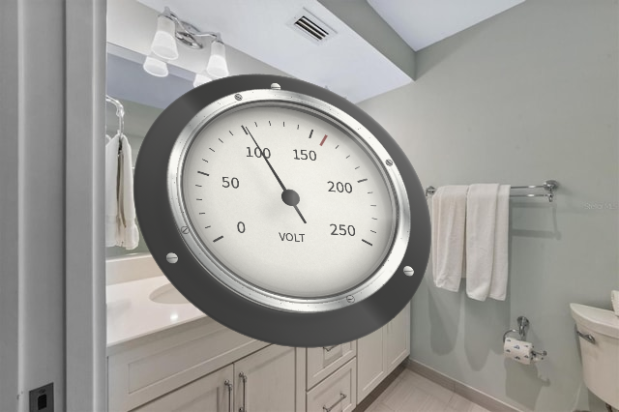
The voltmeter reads 100 V
